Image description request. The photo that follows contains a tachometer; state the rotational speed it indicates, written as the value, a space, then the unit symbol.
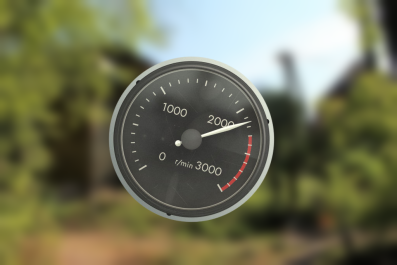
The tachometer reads 2150 rpm
